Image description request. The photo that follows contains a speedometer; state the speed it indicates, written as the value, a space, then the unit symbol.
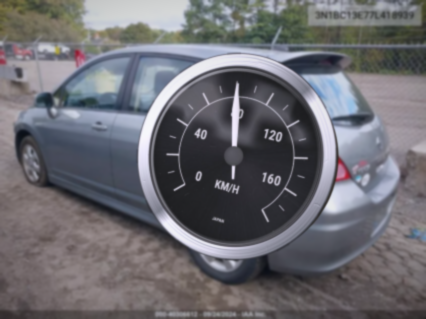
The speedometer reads 80 km/h
